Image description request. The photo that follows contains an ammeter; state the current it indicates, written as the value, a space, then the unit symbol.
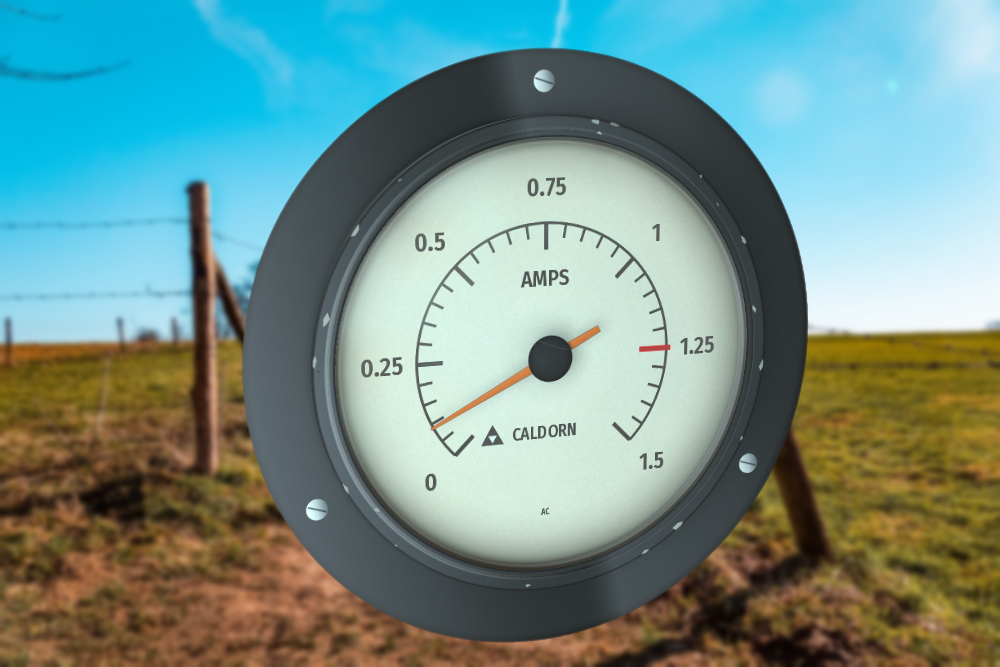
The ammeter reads 0.1 A
